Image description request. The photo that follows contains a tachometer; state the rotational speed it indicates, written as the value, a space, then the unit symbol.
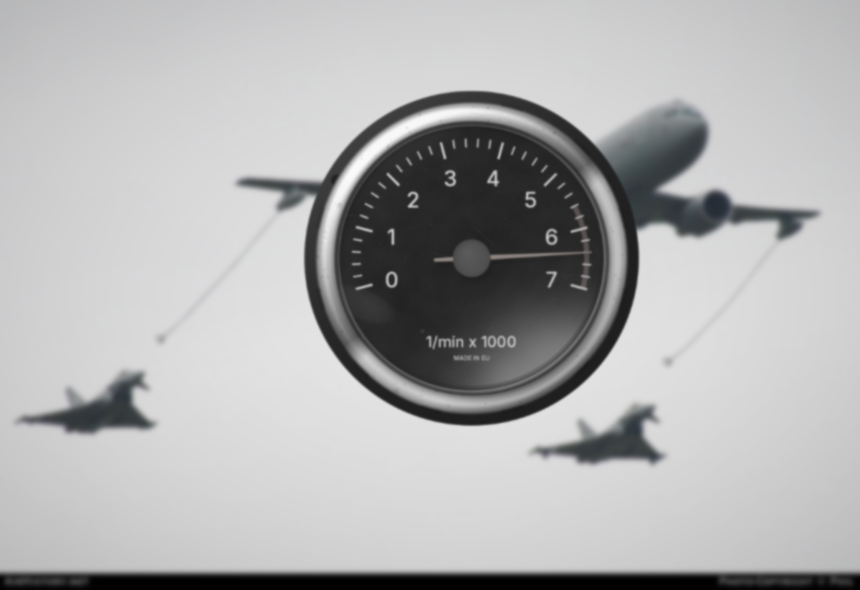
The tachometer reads 6400 rpm
